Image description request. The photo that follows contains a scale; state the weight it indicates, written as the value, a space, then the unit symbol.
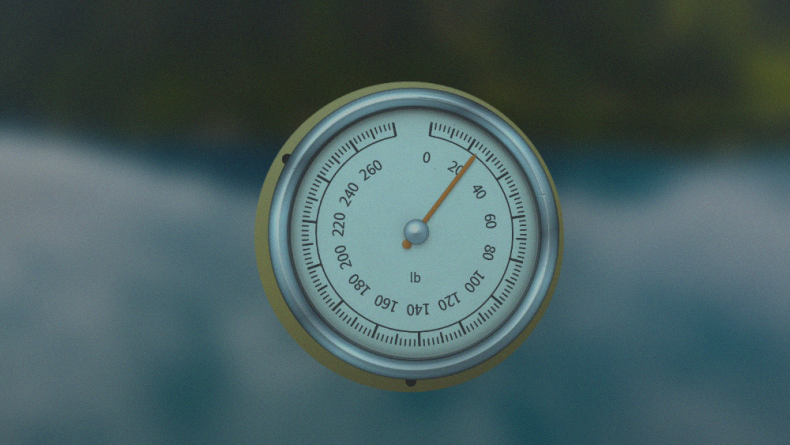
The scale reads 24 lb
